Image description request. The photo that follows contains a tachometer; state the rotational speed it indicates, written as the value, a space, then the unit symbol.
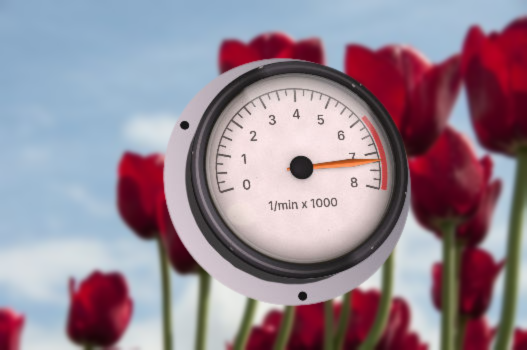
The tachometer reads 7250 rpm
